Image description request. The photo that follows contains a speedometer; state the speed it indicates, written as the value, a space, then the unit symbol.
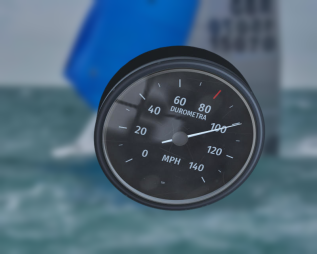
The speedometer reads 100 mph
